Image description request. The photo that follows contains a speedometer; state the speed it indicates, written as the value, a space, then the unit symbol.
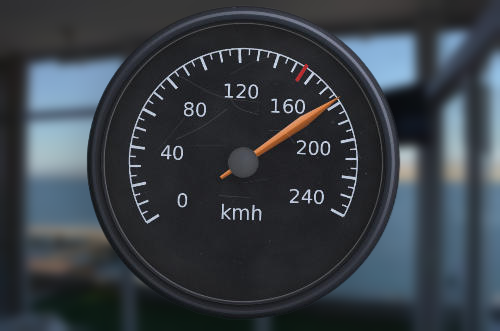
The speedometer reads 177.5 km/h
